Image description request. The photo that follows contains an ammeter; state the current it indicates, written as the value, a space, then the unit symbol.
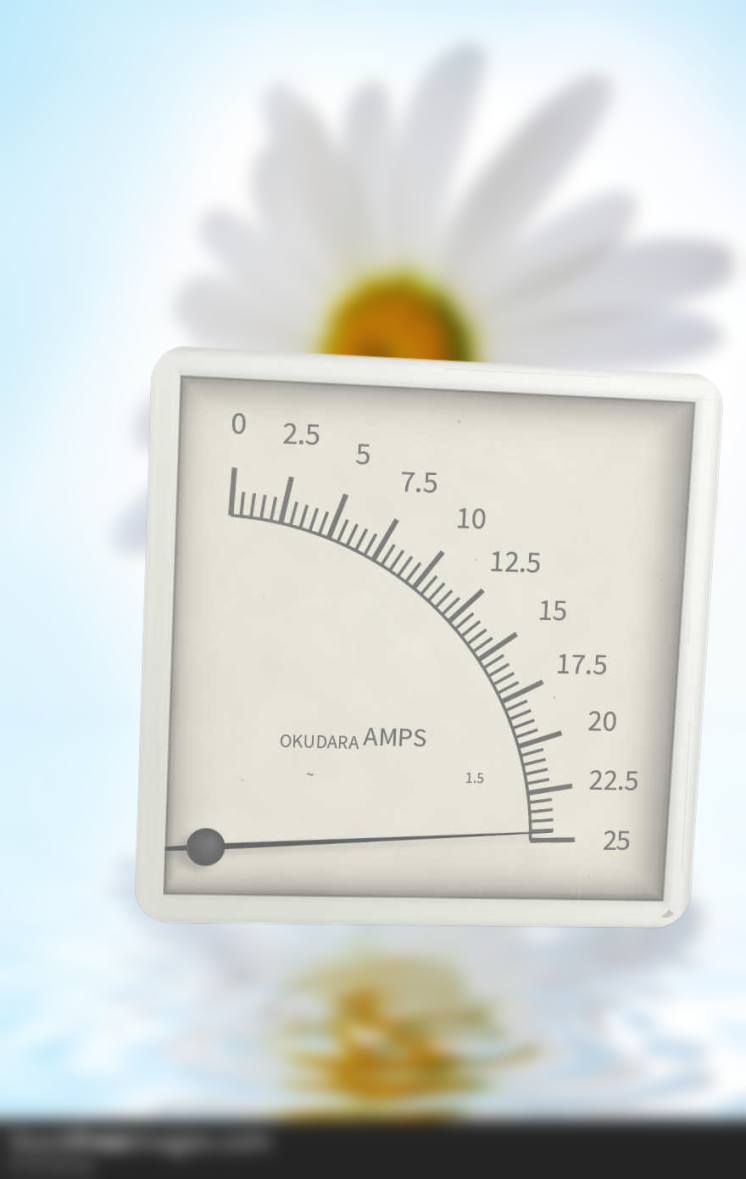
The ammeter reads 24.5 A
